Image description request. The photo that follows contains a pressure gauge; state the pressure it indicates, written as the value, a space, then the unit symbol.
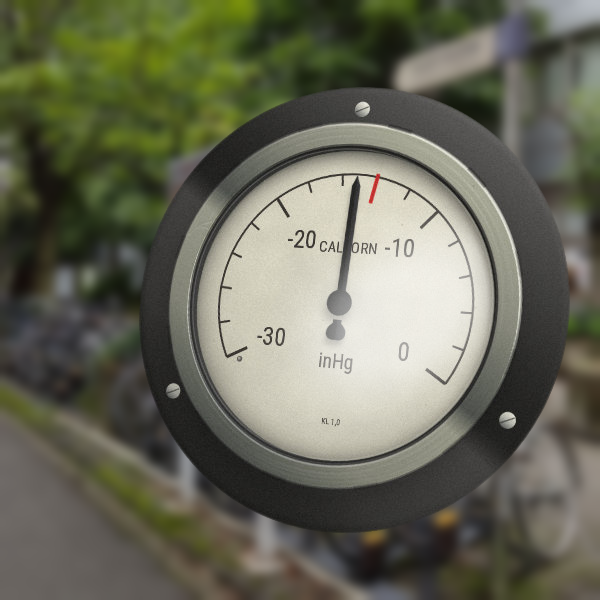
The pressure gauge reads -15 inHg
